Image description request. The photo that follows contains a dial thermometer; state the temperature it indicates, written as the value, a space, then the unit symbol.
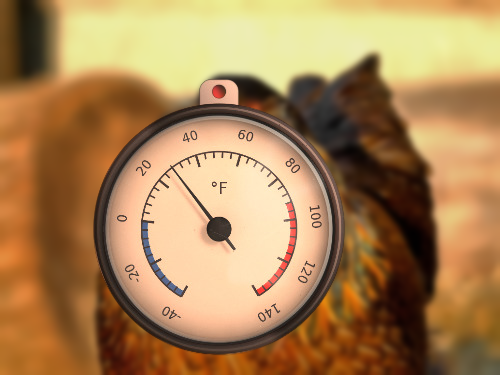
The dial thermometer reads 28 °F
